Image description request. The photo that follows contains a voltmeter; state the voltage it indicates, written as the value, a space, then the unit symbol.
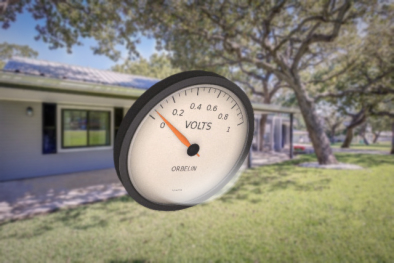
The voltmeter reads 0.05 V
